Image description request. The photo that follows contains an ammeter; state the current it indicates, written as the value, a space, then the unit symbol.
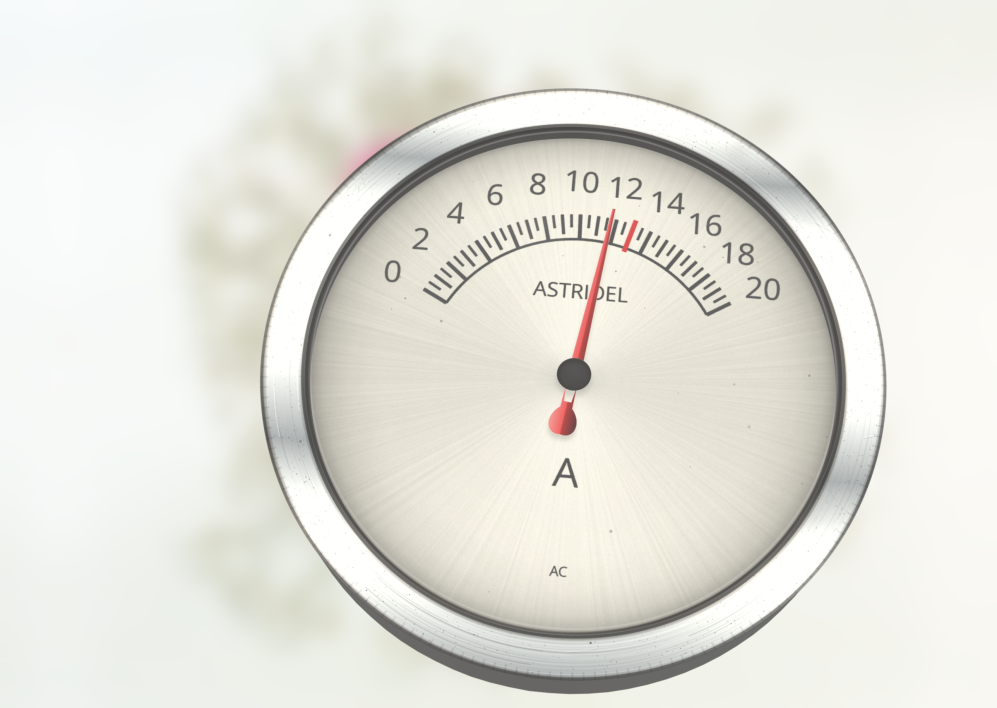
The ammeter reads 11.75 A
